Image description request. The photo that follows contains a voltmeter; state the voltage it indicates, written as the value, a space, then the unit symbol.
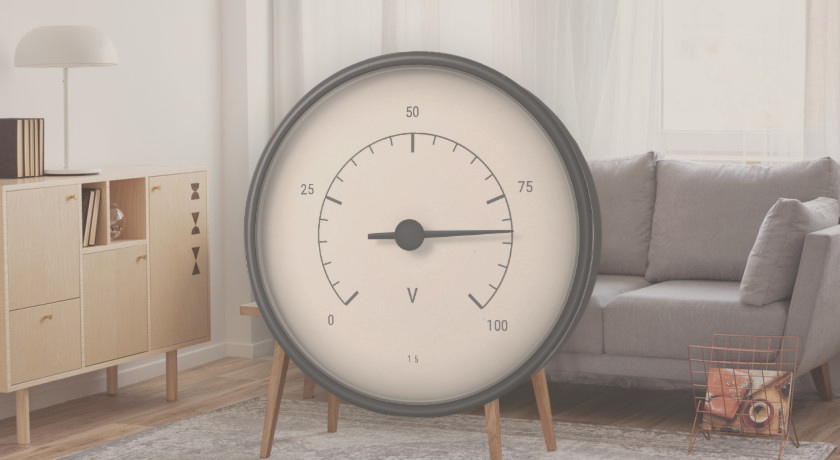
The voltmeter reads 82.5 V
